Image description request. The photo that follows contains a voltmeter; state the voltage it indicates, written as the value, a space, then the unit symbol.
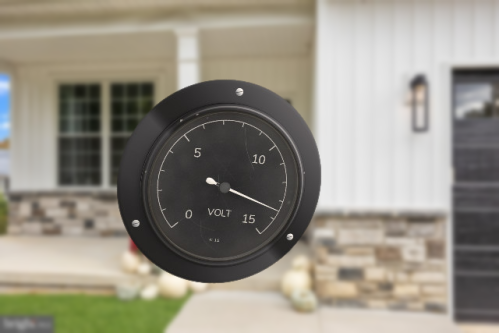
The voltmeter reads 13.5 V
